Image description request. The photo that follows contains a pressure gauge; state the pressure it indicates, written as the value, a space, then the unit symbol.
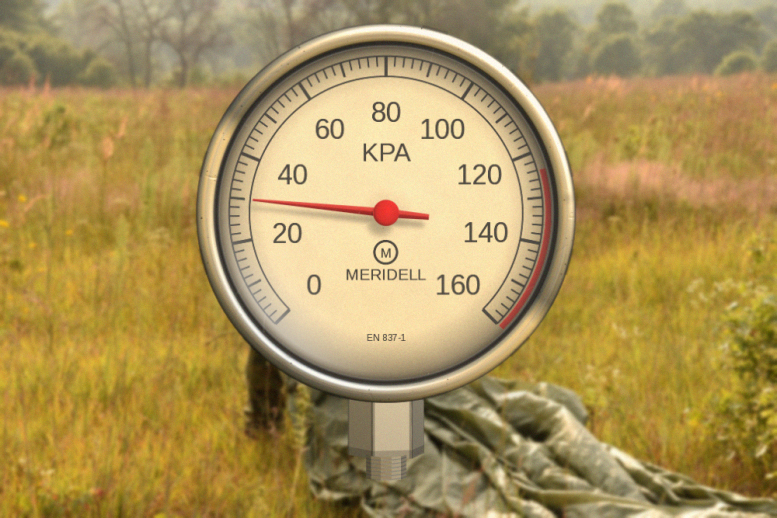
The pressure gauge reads 30 kPa
